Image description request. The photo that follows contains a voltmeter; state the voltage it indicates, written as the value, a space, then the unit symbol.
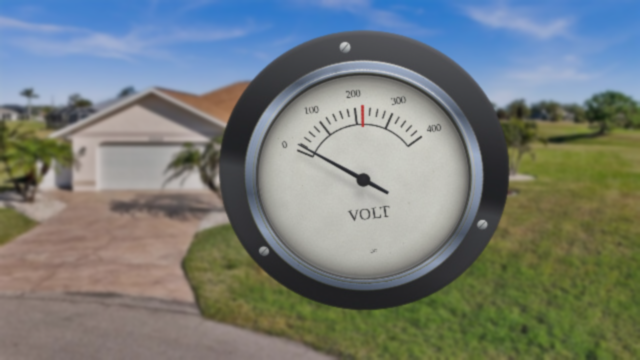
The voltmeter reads 20 V
